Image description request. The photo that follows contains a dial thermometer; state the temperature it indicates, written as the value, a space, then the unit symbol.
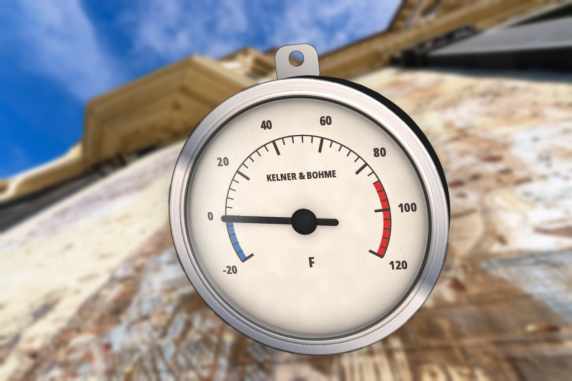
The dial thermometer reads 0 °F
